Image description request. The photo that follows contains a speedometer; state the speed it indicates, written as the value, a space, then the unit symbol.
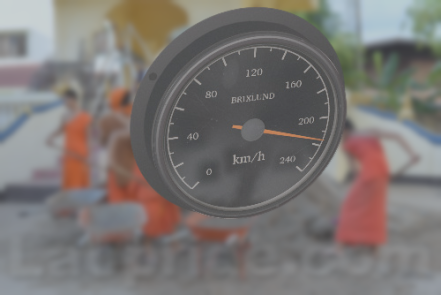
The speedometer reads 215 km/h
